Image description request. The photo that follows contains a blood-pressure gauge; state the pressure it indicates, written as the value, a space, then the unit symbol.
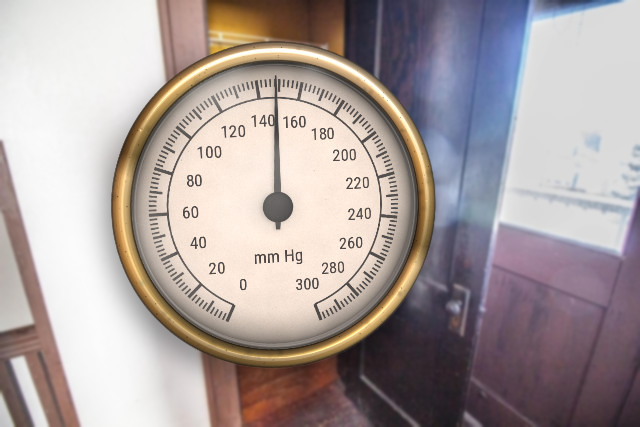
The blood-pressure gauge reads 148 mmHg
